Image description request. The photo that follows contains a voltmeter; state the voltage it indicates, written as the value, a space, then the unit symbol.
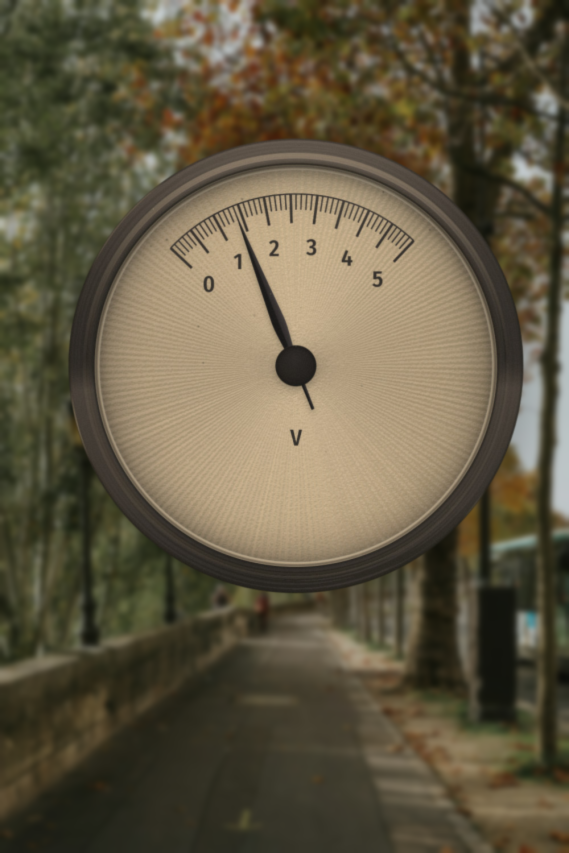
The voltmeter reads 1.4 V
